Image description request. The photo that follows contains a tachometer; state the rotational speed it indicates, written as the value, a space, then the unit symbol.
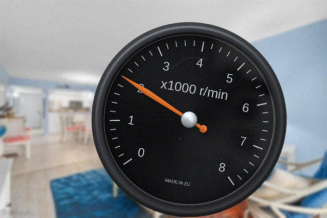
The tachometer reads 2000 rpm
